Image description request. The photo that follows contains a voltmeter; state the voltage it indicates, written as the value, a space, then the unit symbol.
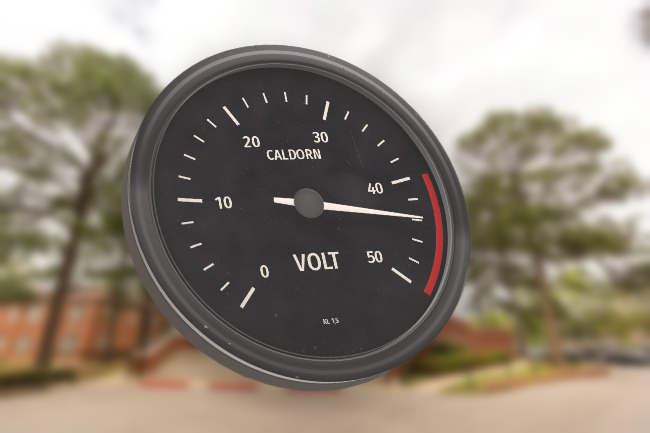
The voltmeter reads 44 V
